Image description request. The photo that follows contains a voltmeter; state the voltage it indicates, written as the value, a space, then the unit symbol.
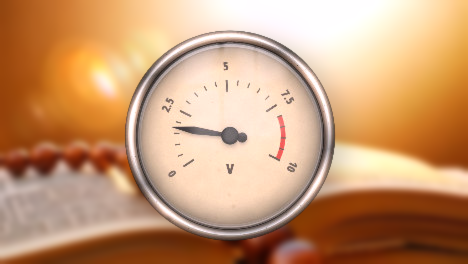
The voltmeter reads 1.75 V
